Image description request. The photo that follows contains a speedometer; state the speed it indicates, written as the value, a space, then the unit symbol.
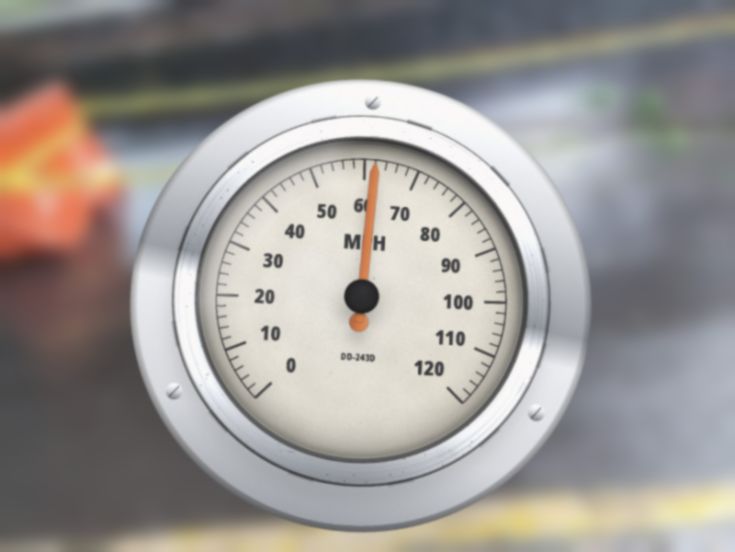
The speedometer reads 62 mph
